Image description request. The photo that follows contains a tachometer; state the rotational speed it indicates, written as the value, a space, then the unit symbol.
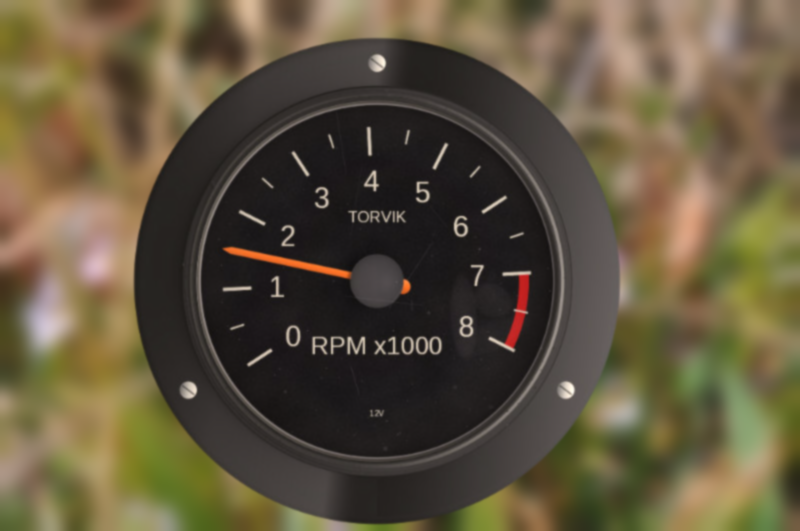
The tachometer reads 1500 rpm
